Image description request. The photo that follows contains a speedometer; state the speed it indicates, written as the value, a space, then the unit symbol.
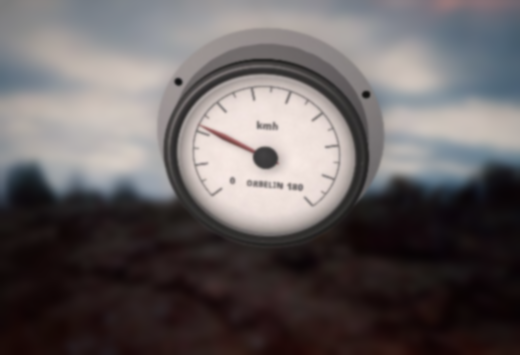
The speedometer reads 45 km/h
